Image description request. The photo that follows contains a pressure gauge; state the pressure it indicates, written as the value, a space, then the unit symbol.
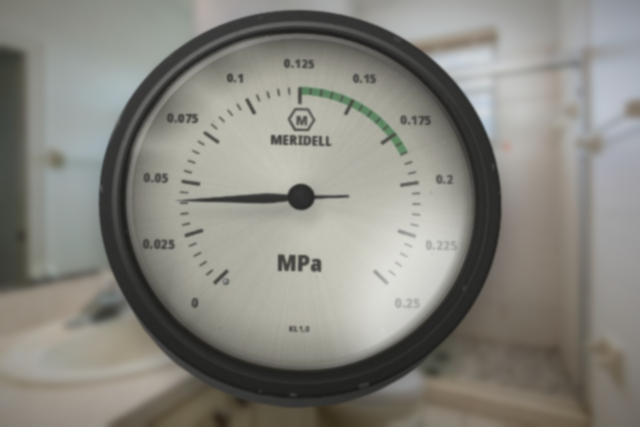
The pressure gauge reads 0.04 MPa
